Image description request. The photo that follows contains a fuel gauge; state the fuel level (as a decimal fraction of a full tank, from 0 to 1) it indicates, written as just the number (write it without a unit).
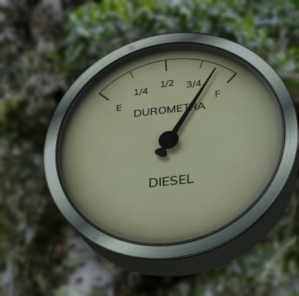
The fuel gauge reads 0.875
